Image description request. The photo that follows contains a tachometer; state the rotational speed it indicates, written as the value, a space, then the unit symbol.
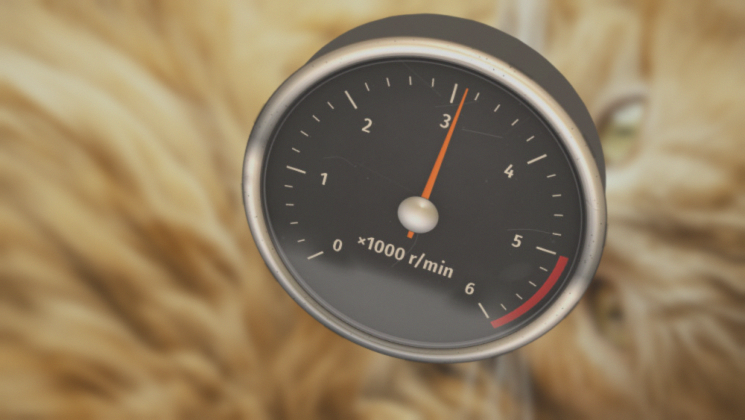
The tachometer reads 3100 rpm
